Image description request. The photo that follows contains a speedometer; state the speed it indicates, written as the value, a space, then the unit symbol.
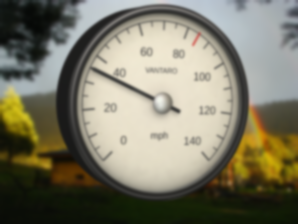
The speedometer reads 35 mph
